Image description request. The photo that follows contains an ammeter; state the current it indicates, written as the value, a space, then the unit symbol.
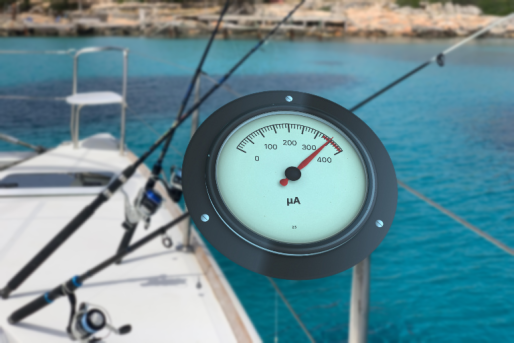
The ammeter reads 350 µA
